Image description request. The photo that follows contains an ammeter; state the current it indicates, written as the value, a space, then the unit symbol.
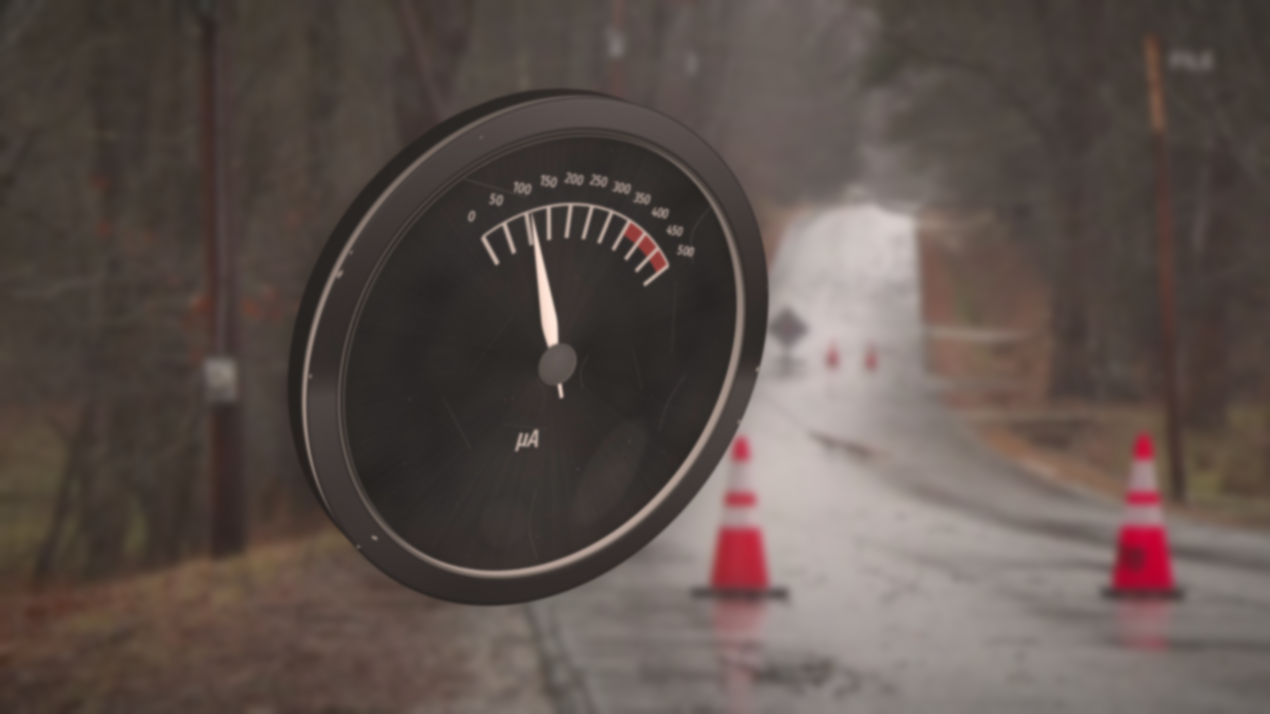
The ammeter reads 100 µA
